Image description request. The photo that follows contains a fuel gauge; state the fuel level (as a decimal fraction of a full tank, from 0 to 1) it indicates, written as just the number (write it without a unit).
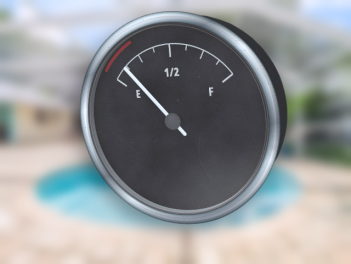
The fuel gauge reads 0.125
